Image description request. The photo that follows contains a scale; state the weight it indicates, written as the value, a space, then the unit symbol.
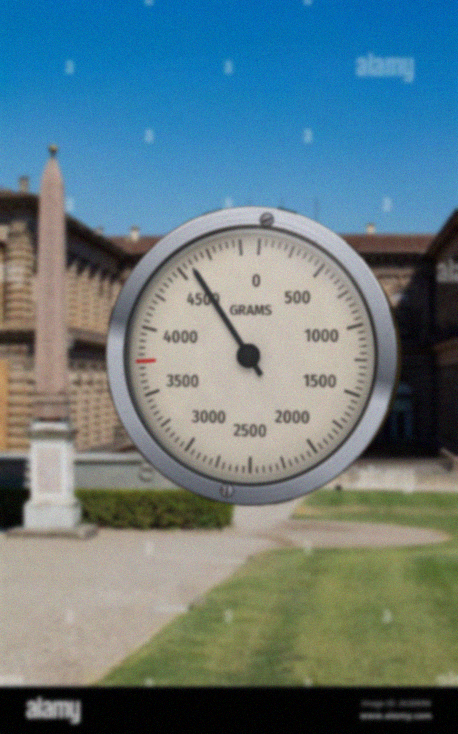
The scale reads 4600 g
